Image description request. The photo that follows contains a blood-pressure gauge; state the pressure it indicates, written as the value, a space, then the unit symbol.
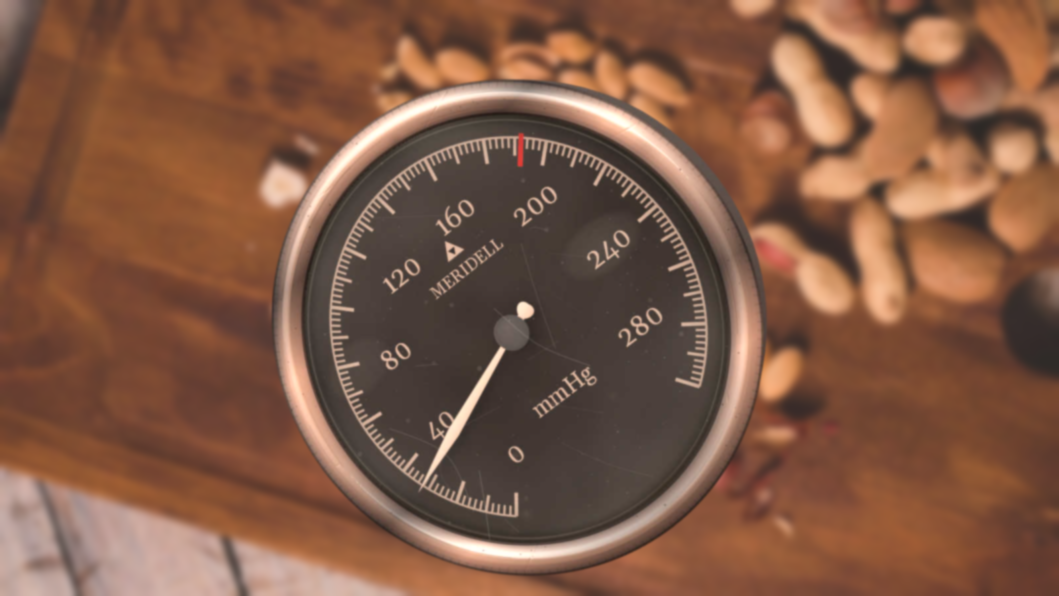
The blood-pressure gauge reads 32 mmHg
